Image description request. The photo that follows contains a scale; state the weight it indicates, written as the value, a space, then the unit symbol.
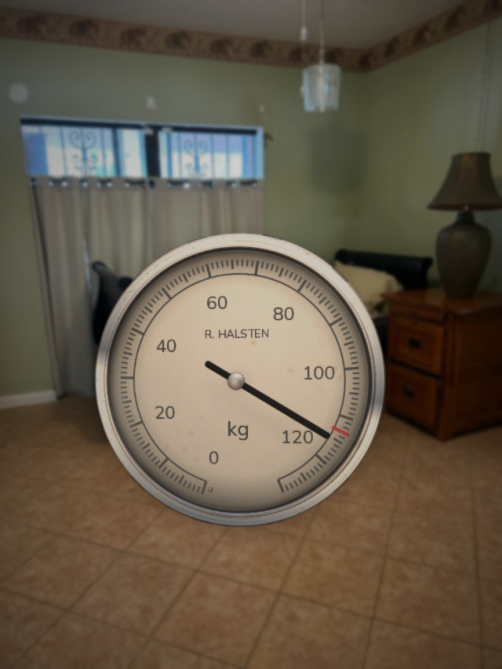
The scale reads 115 kg
